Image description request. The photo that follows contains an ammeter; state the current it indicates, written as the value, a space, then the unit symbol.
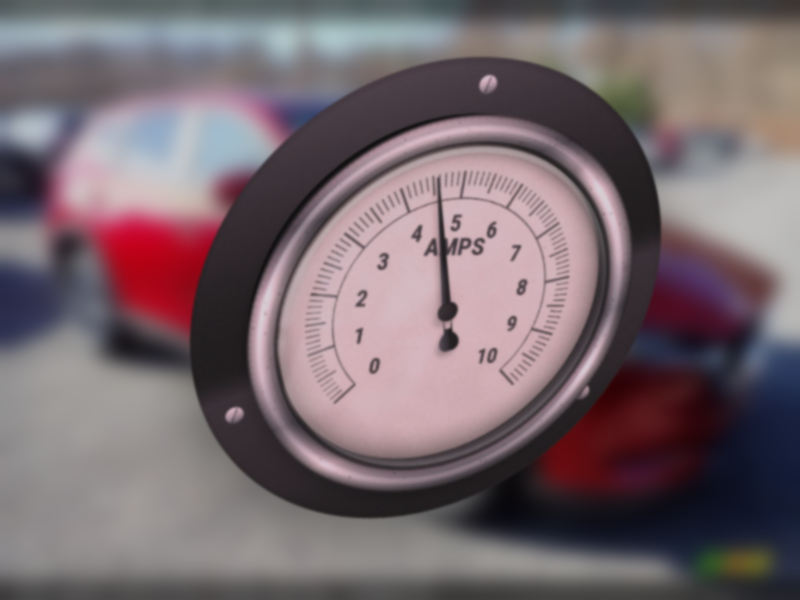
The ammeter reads 4.5 A
